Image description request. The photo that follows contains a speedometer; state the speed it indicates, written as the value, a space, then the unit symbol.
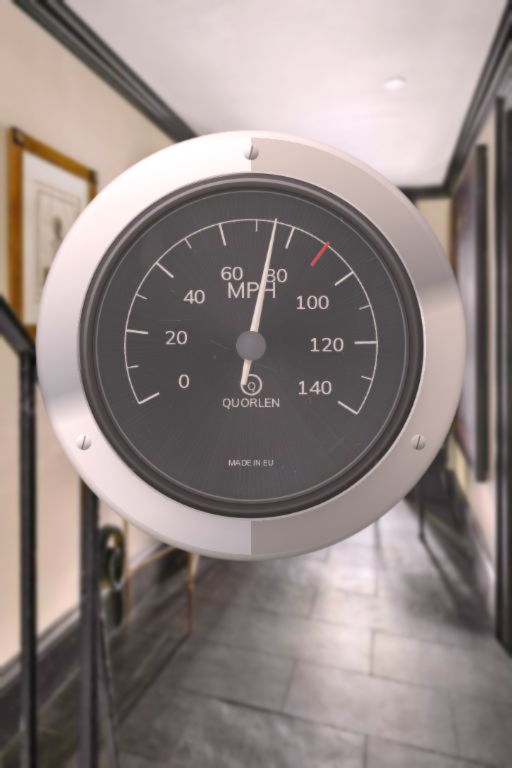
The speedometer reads 75 mph
